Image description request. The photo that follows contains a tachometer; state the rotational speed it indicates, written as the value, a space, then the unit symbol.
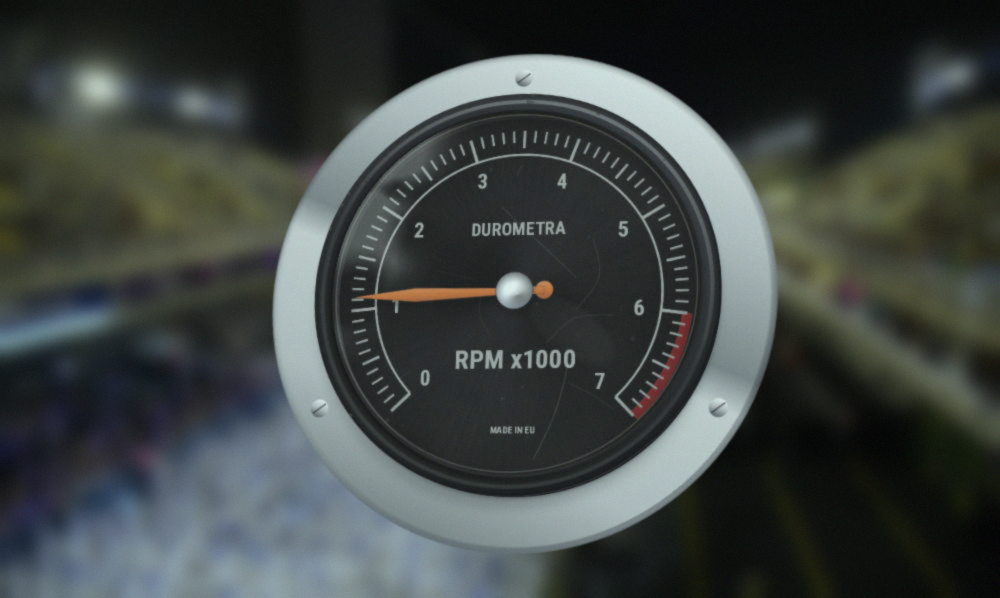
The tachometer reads 1100 rpm
